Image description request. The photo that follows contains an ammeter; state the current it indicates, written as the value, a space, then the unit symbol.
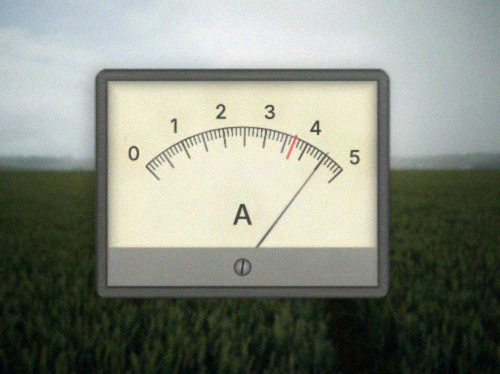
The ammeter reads 4.5 A
